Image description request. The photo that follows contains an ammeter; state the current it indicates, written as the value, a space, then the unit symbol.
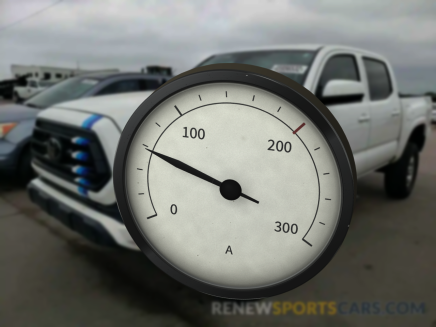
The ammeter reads 60 A
